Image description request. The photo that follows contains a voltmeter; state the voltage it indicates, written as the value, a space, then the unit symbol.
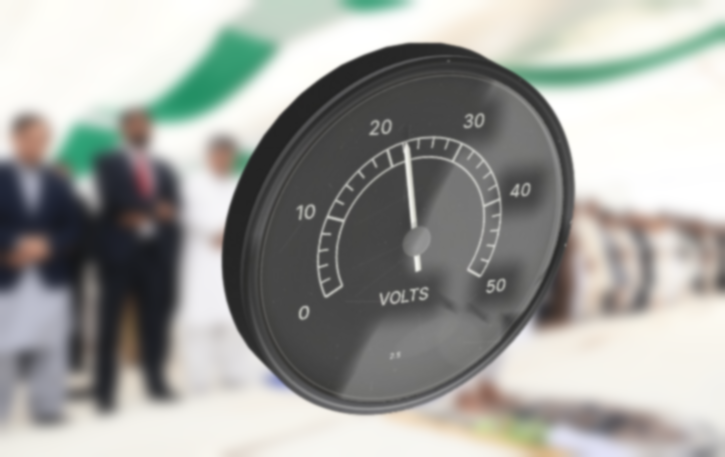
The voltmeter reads 22 V
